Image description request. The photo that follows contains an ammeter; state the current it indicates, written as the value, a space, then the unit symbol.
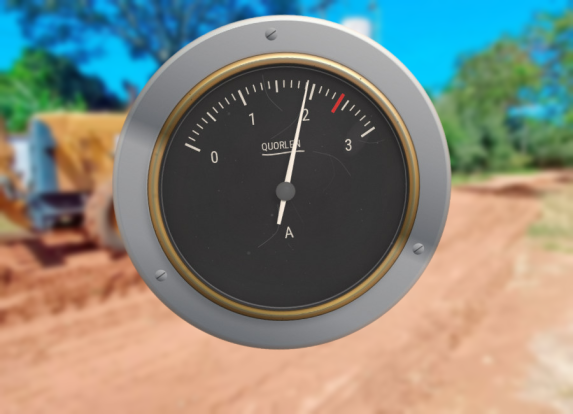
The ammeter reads 1.9 A
